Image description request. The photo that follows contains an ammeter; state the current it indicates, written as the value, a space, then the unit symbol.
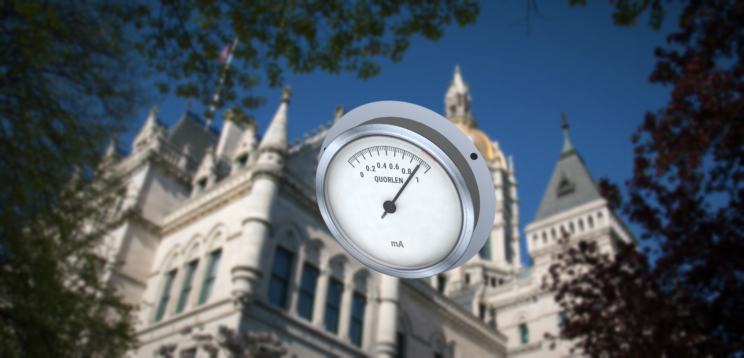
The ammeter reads 0.9 mA
